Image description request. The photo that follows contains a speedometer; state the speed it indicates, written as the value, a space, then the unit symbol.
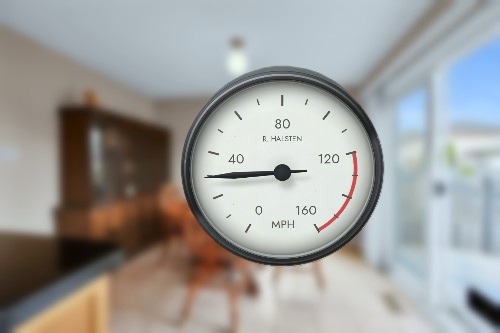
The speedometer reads 30 mph
